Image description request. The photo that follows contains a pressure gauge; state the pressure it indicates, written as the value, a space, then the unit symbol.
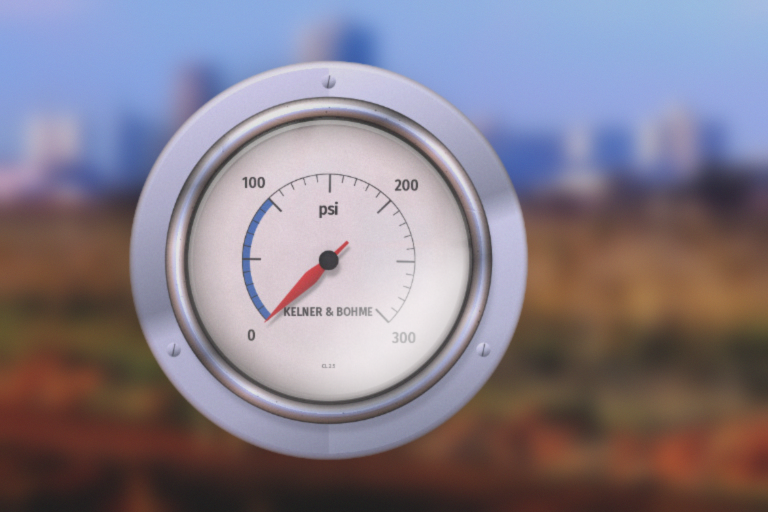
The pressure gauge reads 0 psi
